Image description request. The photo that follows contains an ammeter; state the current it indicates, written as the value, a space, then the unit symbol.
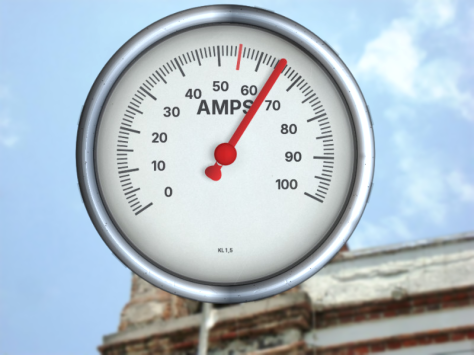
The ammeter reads 65 A
